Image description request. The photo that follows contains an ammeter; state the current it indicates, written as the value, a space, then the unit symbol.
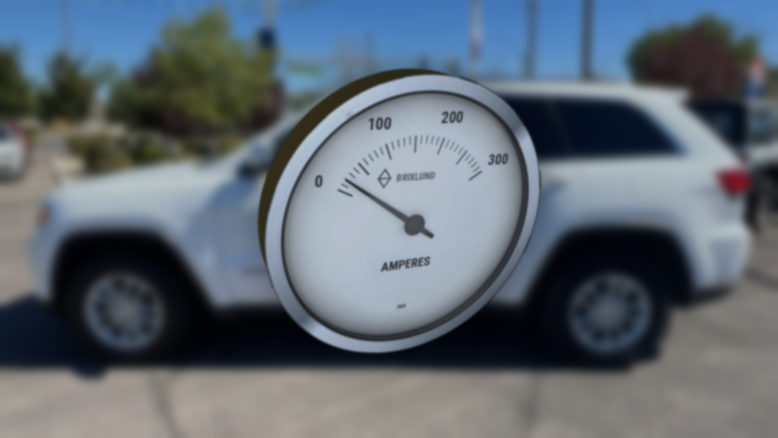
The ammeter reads 20 A
